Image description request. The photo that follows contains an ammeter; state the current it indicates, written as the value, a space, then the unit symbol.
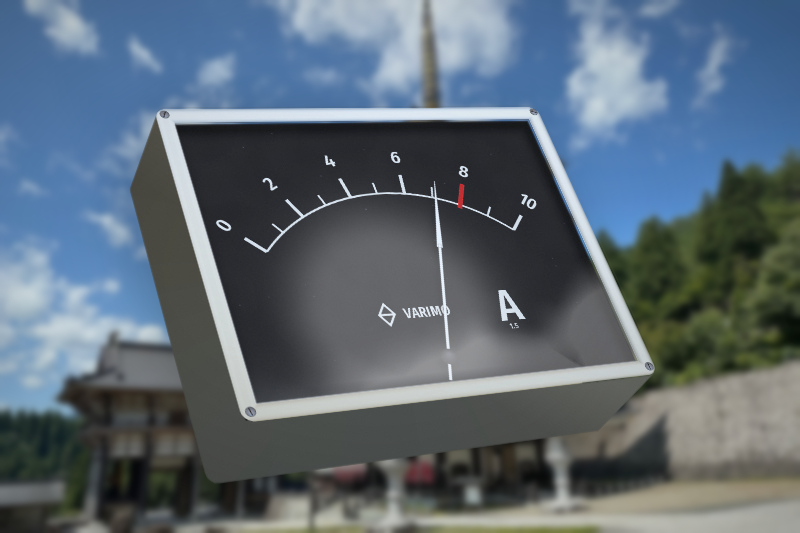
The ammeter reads 7 A
